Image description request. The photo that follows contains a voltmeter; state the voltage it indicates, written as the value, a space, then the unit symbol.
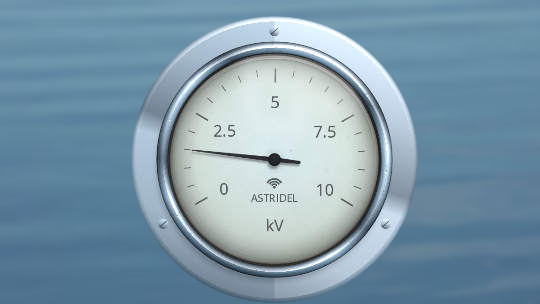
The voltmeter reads 1.5 kV
